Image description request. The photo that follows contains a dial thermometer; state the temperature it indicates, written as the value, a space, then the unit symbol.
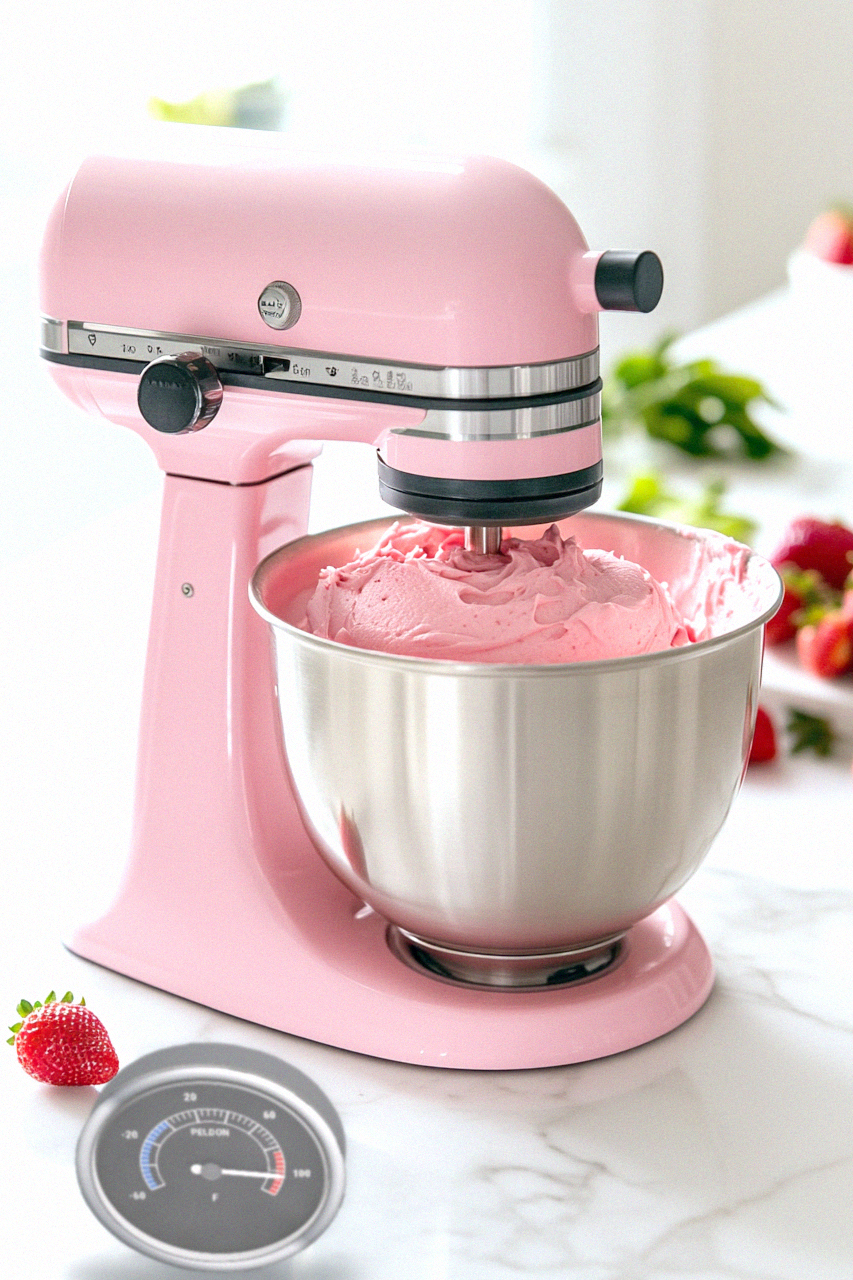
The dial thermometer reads 100 °F
